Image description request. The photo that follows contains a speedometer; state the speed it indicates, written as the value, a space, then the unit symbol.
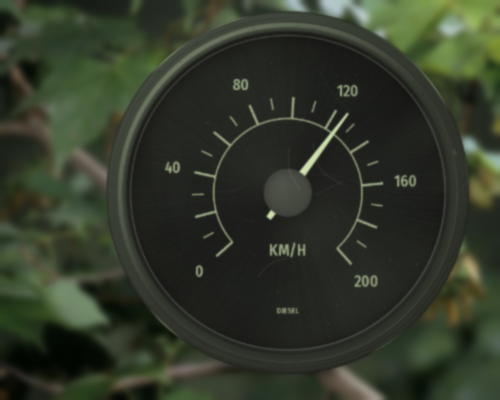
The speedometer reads 125 km/h
